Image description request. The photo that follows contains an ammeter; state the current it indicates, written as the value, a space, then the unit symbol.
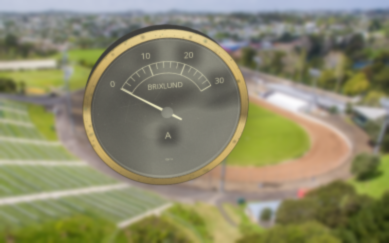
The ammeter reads 0 A
